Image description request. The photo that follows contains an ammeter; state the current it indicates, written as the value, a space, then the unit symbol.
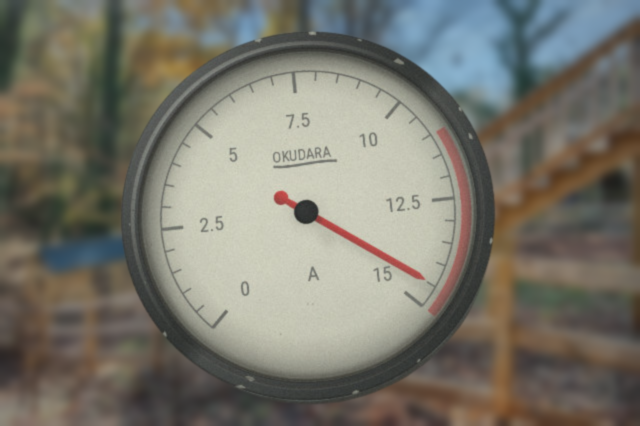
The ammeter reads 14.5 A
